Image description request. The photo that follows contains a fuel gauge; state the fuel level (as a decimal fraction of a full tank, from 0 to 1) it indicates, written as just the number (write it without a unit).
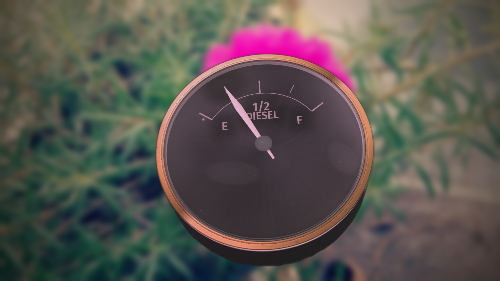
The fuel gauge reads 0.25
